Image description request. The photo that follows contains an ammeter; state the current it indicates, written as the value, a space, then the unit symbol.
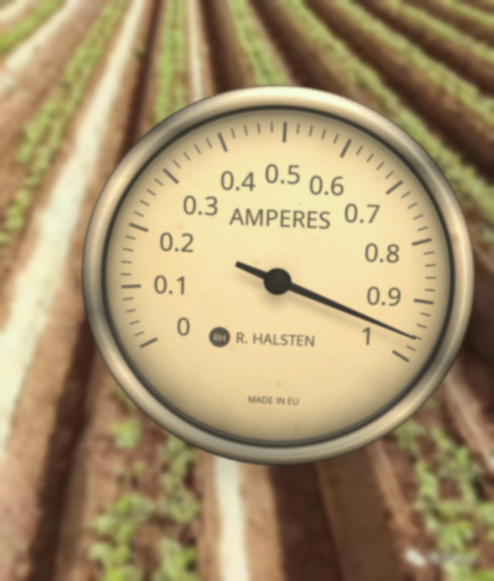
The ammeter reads 0.96 A
